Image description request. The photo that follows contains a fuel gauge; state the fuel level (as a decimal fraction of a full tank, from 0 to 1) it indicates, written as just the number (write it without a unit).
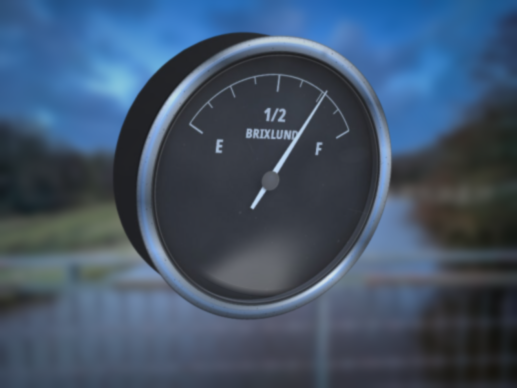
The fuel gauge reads 0.75
